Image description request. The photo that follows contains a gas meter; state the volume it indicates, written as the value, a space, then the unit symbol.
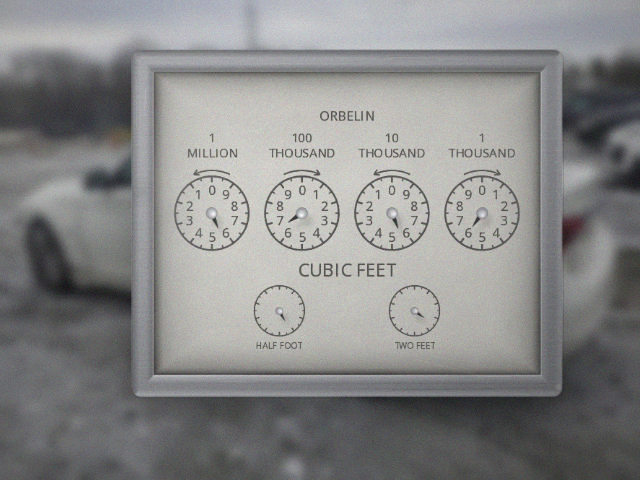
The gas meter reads 565600 ft³
